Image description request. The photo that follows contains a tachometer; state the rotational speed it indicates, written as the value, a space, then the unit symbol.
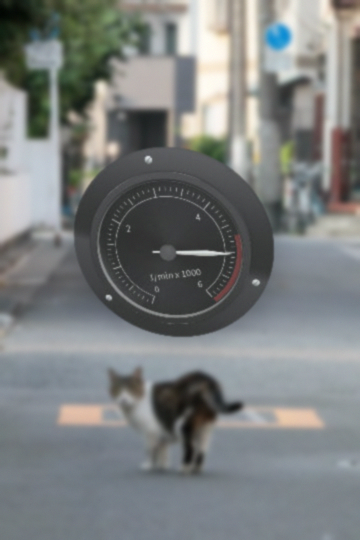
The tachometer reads 5000 rpm
